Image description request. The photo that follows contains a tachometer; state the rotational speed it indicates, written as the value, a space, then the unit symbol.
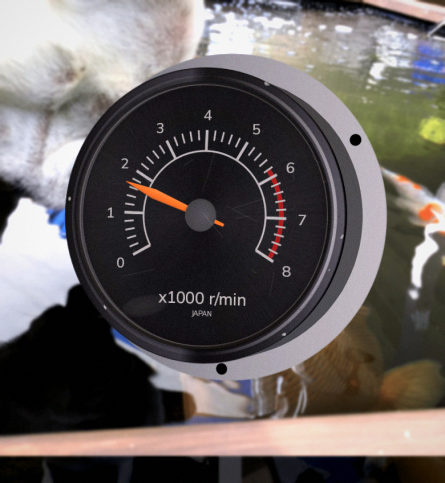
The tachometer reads 1700 rpm
